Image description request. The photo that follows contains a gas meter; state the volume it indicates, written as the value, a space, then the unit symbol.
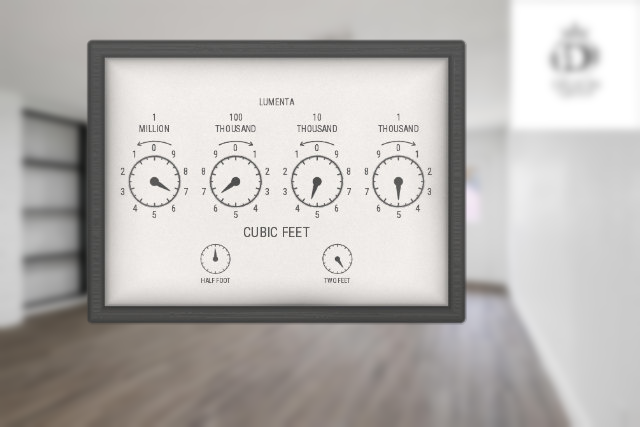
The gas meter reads 664500 ft³
